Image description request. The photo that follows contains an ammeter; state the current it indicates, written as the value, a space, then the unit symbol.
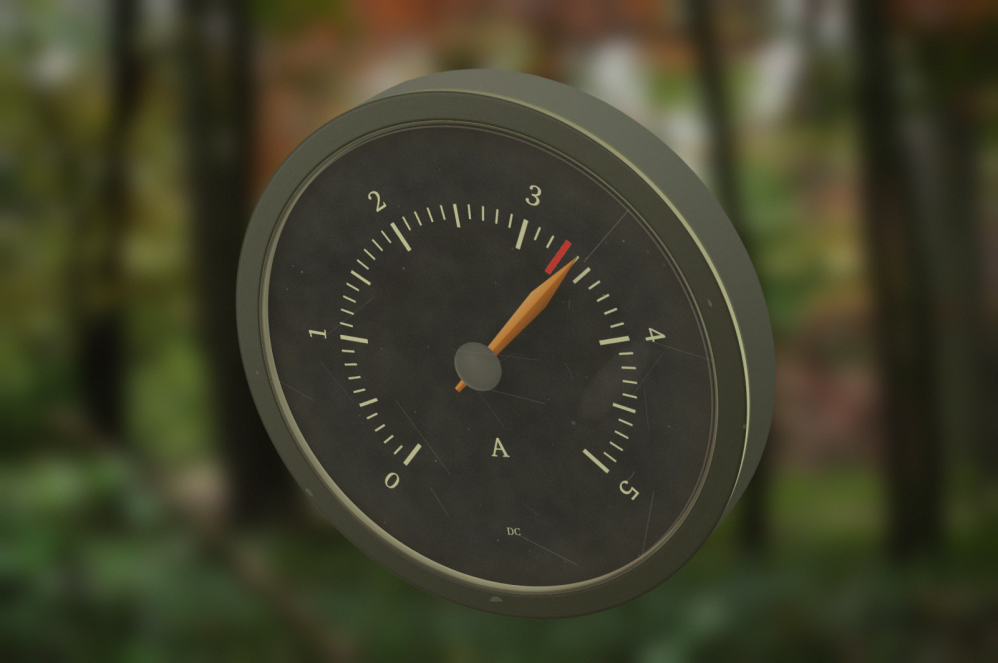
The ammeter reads 3.4 A
